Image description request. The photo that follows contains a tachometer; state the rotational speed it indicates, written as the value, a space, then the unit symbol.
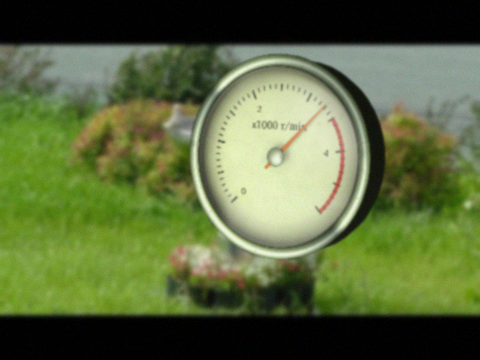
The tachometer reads 3300 rpm
